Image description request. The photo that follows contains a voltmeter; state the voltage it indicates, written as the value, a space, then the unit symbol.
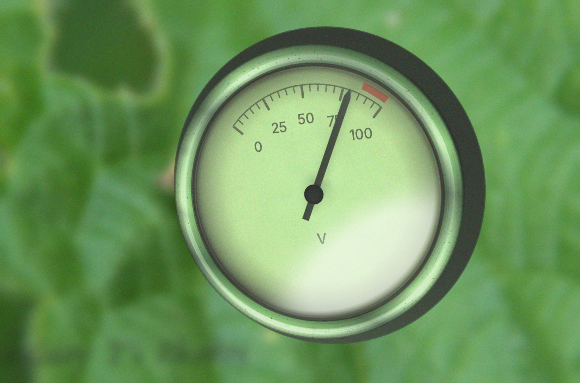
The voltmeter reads 80 V
